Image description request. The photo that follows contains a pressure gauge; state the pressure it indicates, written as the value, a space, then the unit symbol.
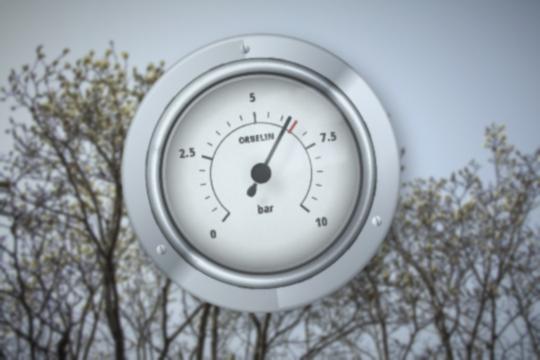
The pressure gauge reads 6.25 bar
